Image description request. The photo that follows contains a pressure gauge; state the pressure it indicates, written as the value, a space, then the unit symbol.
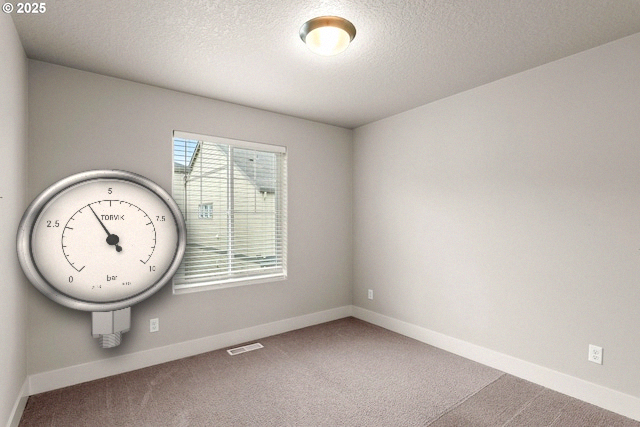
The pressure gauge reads 4 bar
